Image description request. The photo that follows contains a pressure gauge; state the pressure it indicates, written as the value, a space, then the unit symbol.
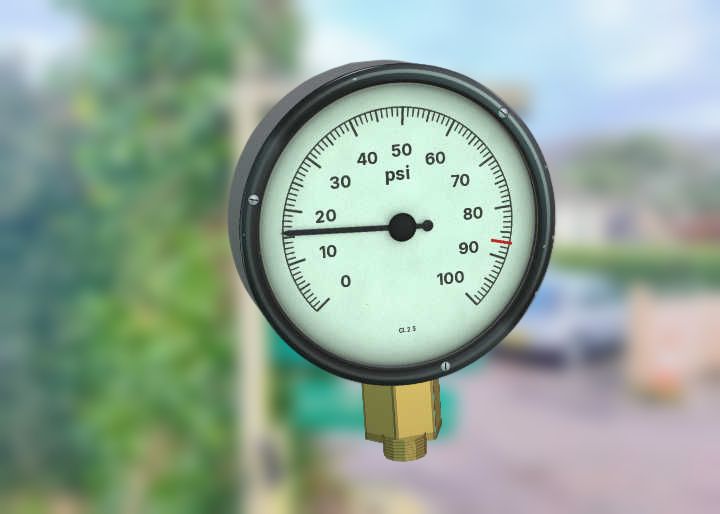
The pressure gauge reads 16 psi
